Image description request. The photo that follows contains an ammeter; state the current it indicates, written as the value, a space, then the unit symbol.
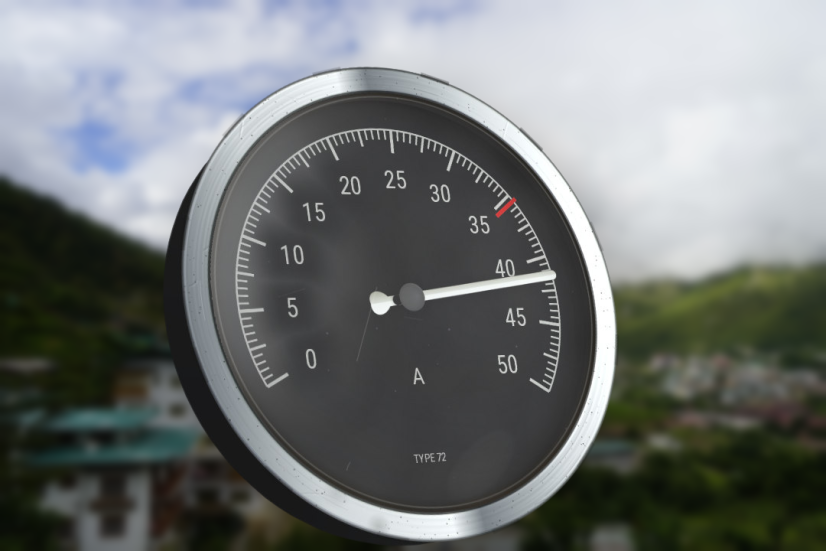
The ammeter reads 41.5 A
